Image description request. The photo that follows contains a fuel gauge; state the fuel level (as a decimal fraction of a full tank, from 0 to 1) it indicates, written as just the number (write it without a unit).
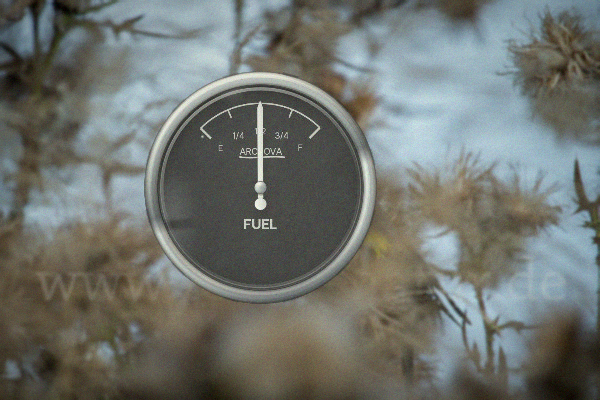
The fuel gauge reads 0.5
